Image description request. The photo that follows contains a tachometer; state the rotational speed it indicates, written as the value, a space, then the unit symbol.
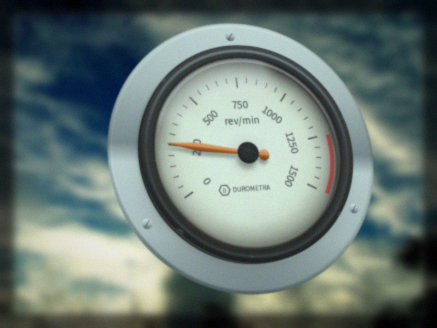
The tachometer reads 250 rpm
